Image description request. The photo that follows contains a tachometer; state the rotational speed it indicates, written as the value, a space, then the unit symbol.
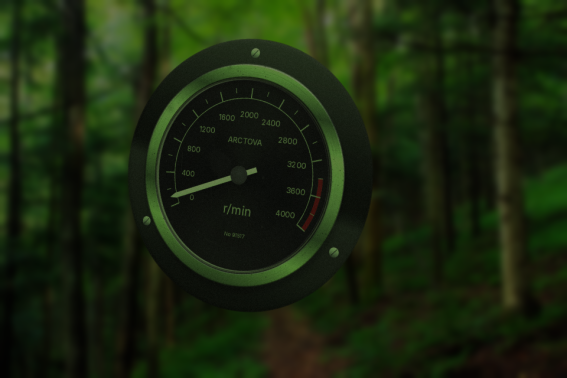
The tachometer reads 100 rpm
